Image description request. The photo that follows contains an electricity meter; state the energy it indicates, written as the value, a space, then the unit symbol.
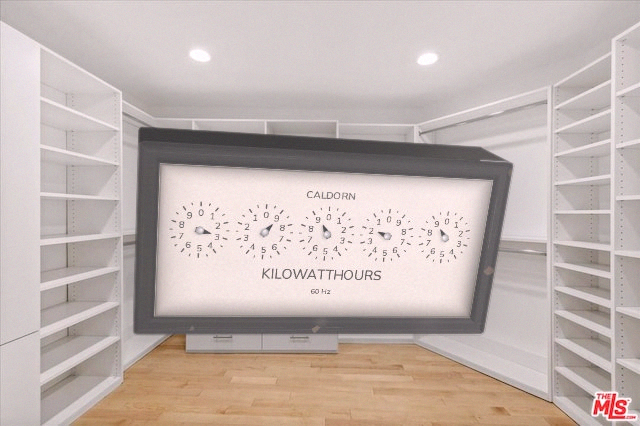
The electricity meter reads 28919 kWh
